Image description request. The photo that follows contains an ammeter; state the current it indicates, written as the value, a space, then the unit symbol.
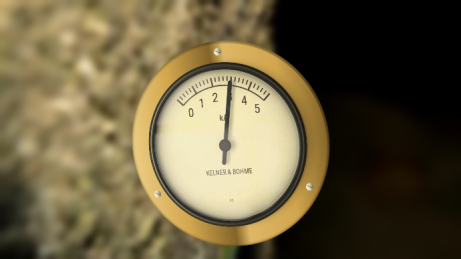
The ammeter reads 3 kA
